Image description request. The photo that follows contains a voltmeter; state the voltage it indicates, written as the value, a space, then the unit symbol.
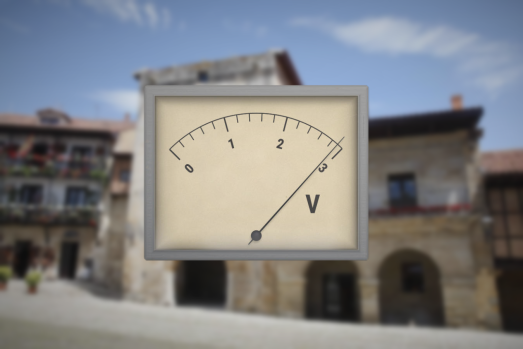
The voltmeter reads 2.9 V
